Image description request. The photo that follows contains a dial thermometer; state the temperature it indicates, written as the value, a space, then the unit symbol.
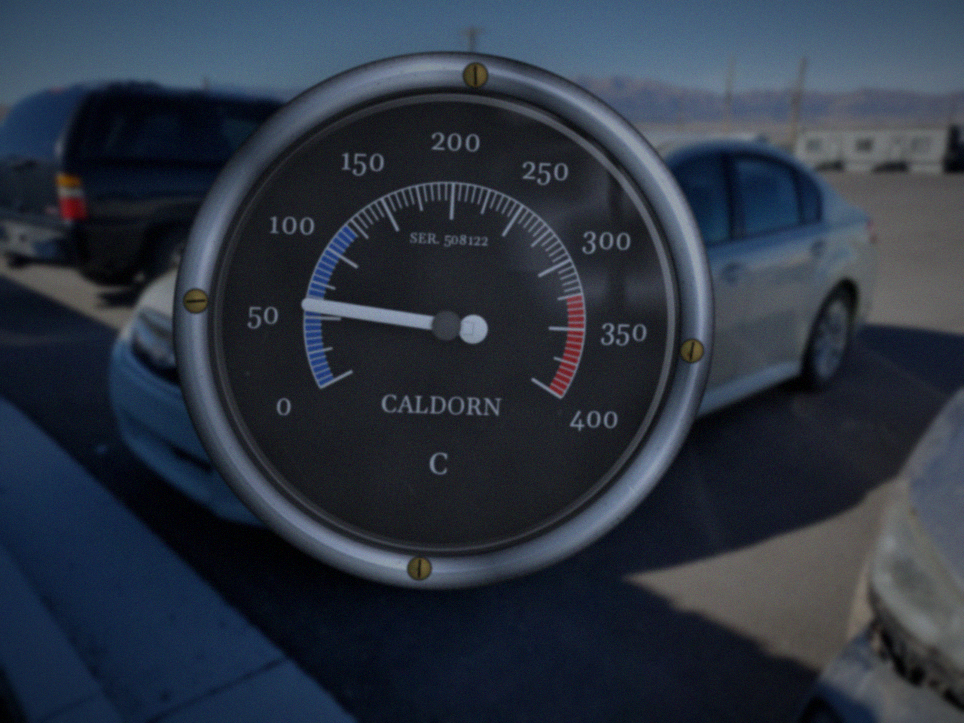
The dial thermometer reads 60 °C
